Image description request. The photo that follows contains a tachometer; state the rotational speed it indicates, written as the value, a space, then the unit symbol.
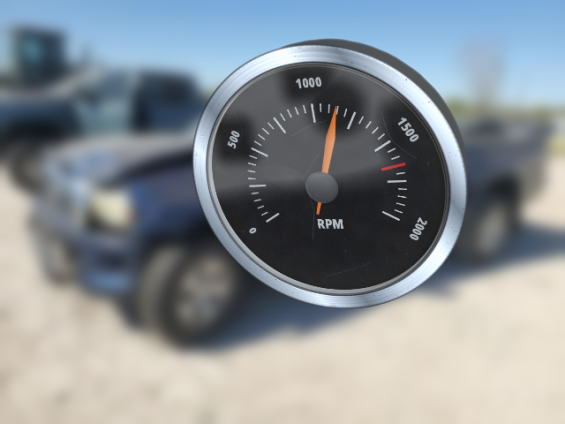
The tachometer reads 1150 rpm
